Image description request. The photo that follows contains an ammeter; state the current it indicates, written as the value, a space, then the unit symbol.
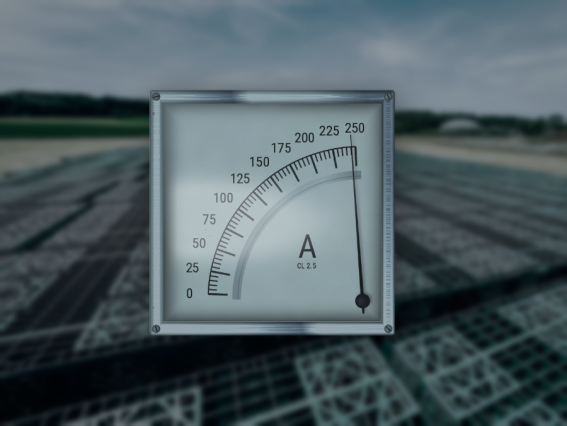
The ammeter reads 245 A
